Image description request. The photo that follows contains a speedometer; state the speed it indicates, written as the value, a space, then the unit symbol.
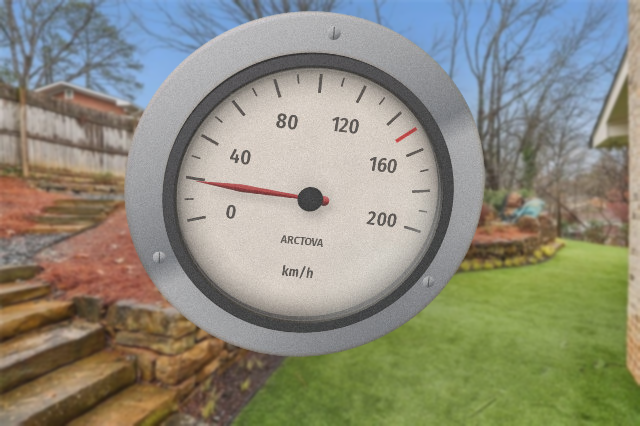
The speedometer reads 20 km/h
